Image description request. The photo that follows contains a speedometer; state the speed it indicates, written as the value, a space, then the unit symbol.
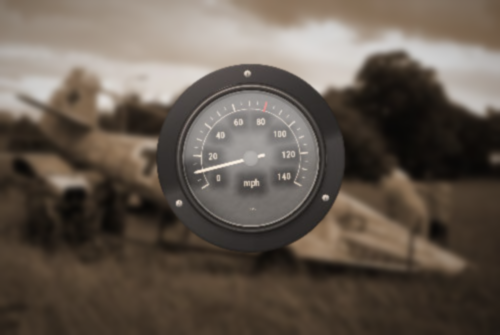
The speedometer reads 10 mph
